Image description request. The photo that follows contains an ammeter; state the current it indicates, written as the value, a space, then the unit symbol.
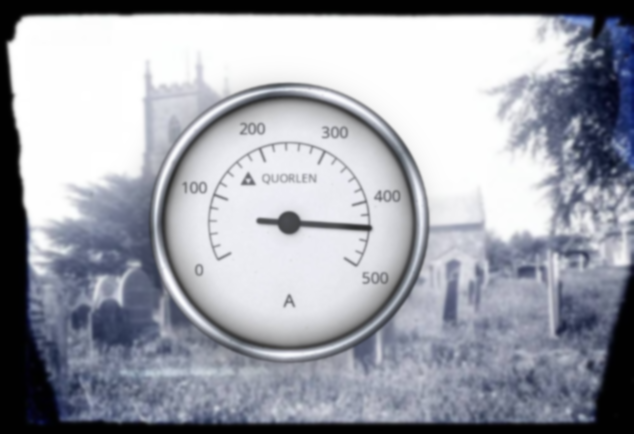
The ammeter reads 440 A
